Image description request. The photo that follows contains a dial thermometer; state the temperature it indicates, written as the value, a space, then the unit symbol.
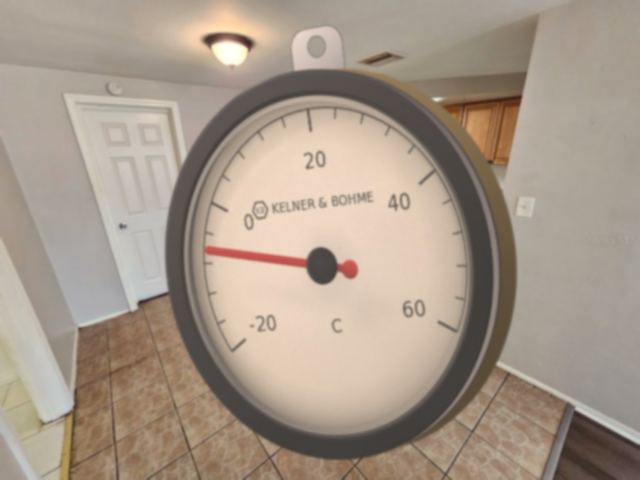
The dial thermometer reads -6 °C
